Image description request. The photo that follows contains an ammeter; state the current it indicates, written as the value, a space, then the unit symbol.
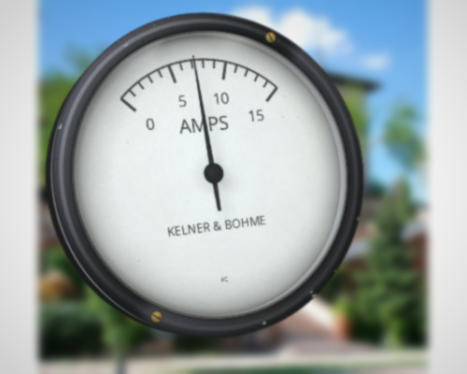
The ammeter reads 7 A
